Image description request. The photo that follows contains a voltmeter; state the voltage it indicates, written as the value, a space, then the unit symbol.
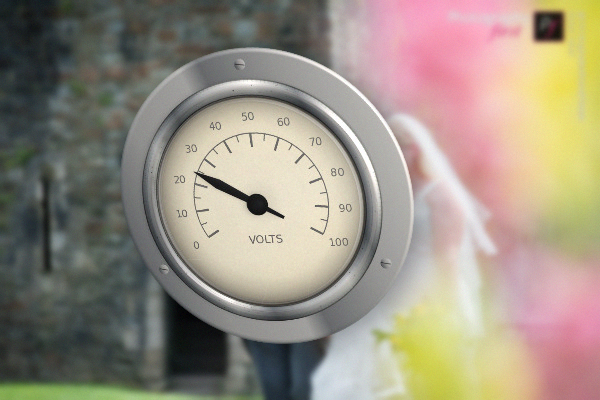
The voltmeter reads 25 V
